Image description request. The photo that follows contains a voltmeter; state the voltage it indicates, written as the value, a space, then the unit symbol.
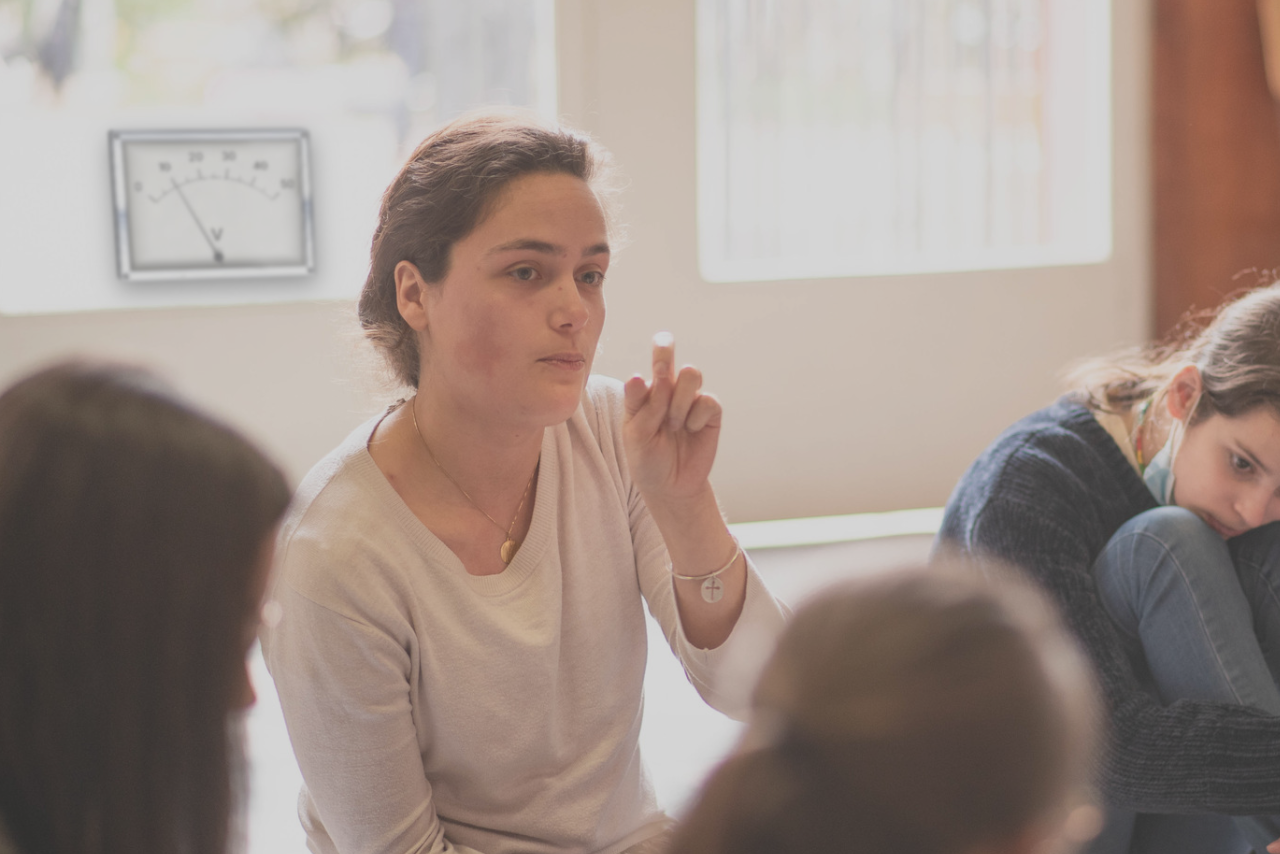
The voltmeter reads 10 V
